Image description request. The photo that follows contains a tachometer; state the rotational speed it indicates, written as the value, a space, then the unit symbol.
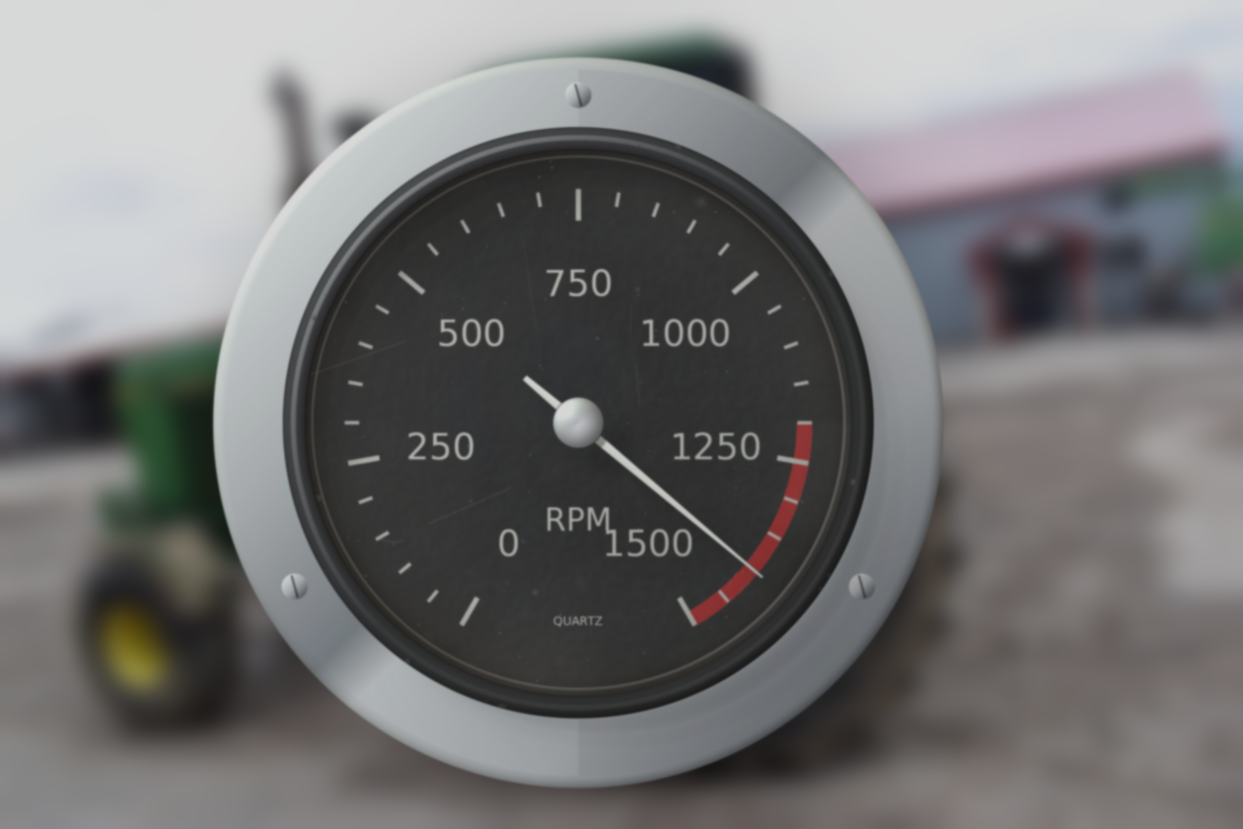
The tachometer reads 1400 rpm
